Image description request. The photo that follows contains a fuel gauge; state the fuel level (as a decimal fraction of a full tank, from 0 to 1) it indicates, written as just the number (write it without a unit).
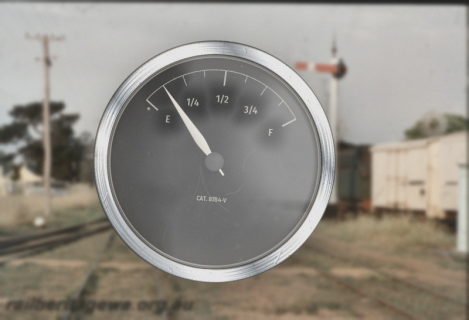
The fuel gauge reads 0.125
